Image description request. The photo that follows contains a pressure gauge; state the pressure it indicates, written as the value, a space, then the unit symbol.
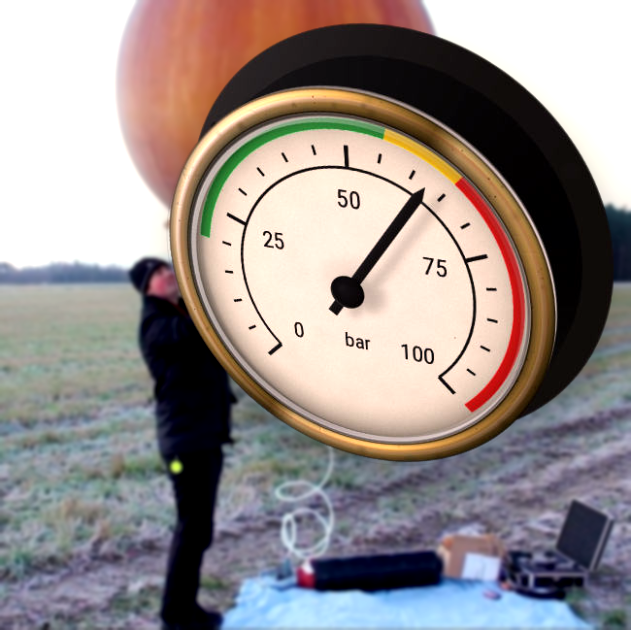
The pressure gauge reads 62.5 bar
